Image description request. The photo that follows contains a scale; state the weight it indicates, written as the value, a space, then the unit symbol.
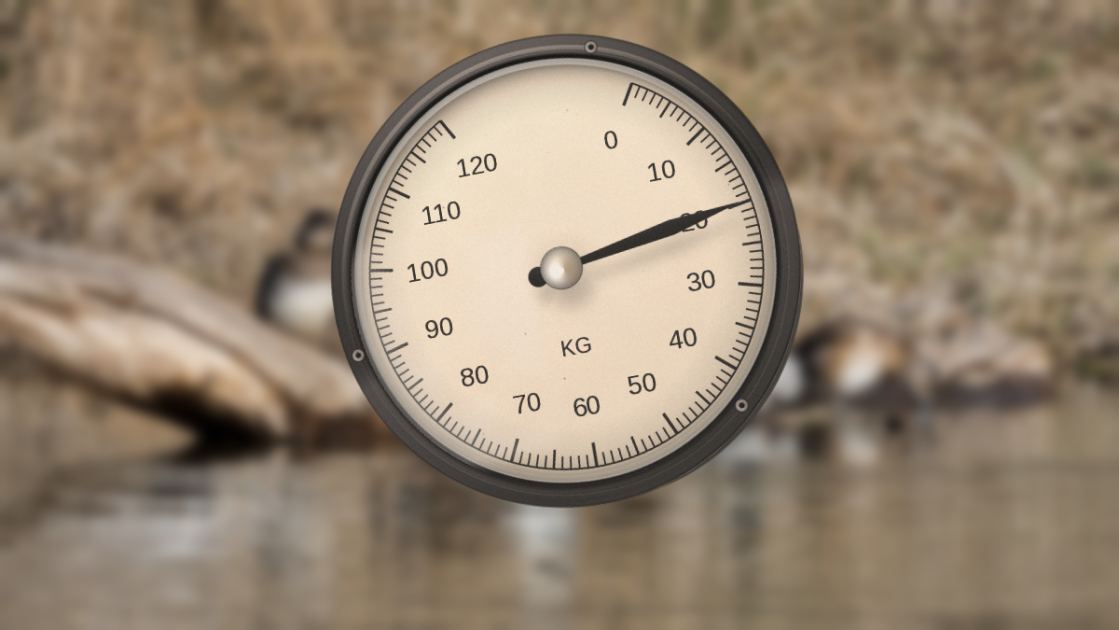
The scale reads 20 kg
